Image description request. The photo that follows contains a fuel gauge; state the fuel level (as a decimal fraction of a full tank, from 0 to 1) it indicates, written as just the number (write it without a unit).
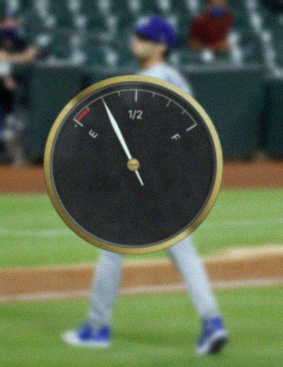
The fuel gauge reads 0.25
